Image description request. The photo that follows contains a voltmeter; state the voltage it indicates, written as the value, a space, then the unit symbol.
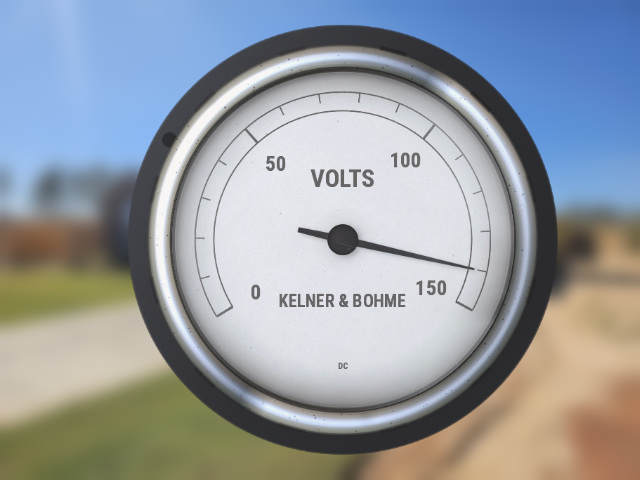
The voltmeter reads 140 V
